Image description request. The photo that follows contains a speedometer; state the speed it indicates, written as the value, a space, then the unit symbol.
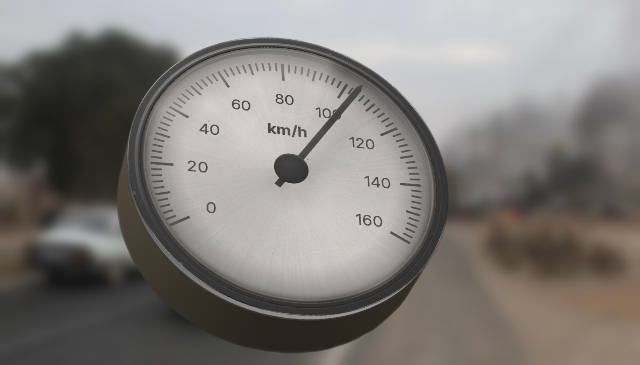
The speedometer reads 104 km/h
